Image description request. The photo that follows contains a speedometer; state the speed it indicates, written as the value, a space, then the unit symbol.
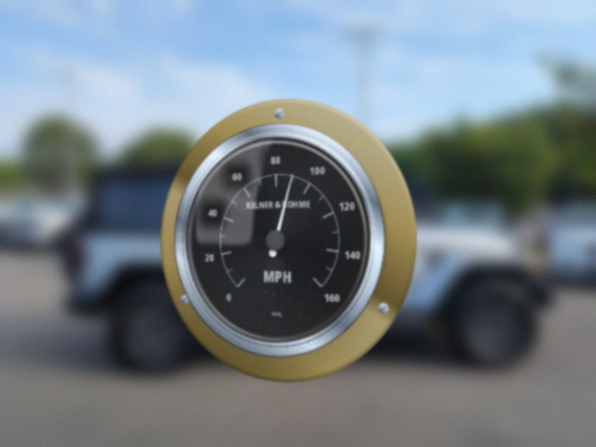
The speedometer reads 90 mph
